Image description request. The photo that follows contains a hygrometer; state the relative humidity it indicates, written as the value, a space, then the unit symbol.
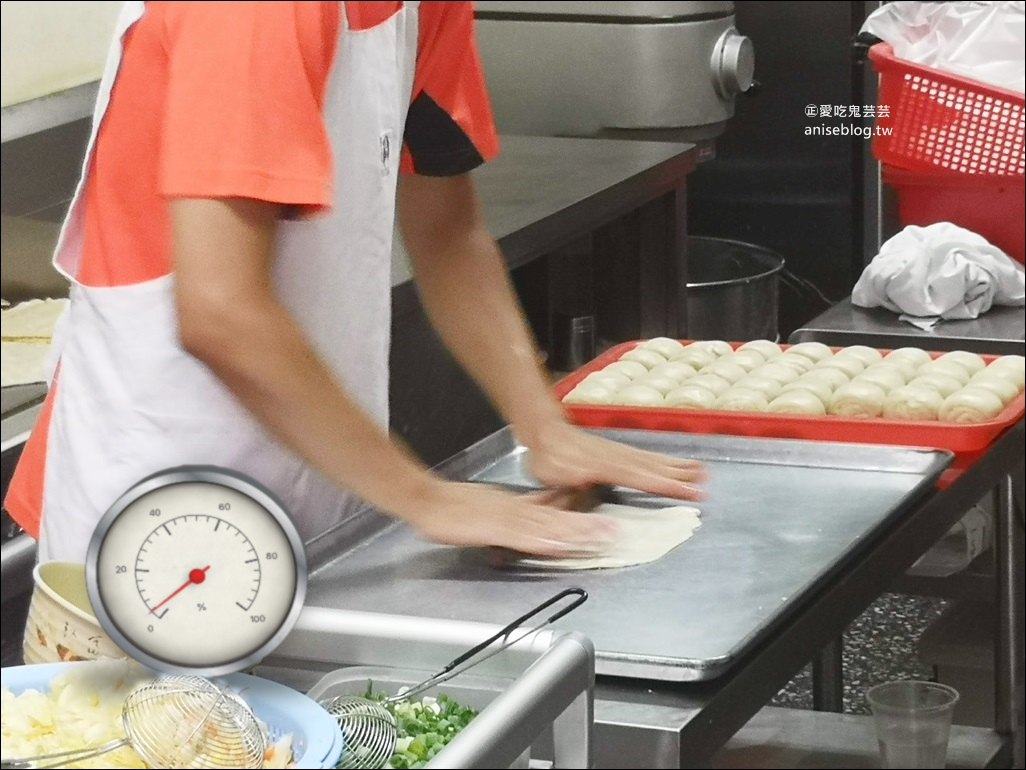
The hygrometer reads 4 %
